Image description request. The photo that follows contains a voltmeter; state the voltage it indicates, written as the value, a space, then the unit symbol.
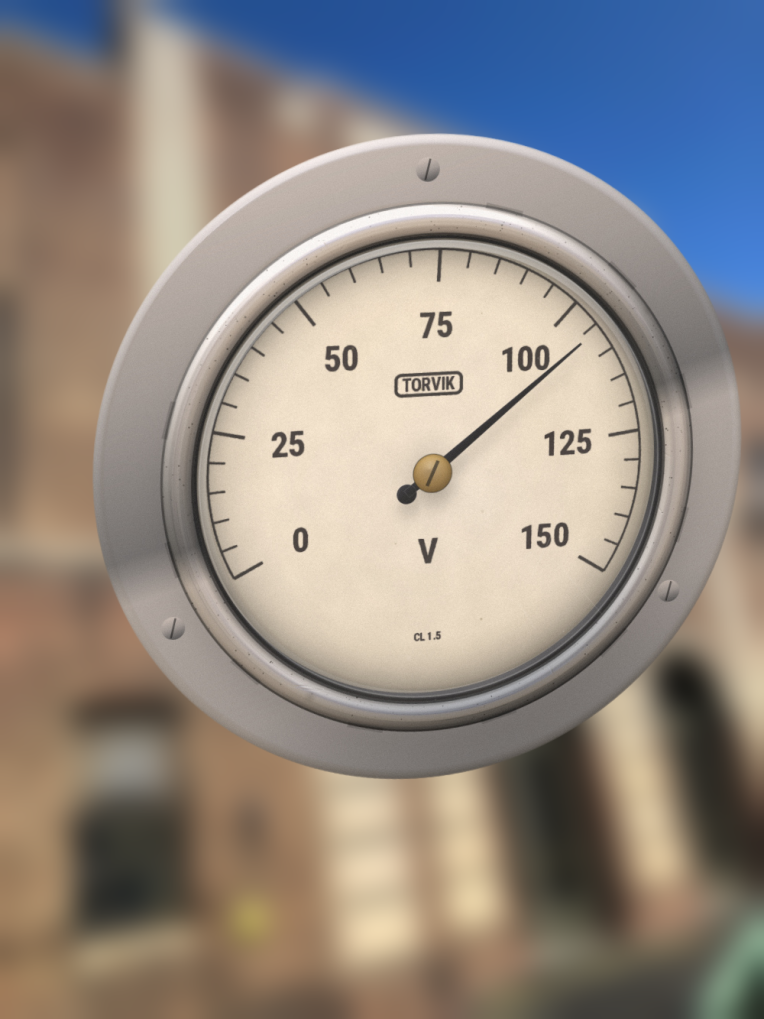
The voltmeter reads 105 V
